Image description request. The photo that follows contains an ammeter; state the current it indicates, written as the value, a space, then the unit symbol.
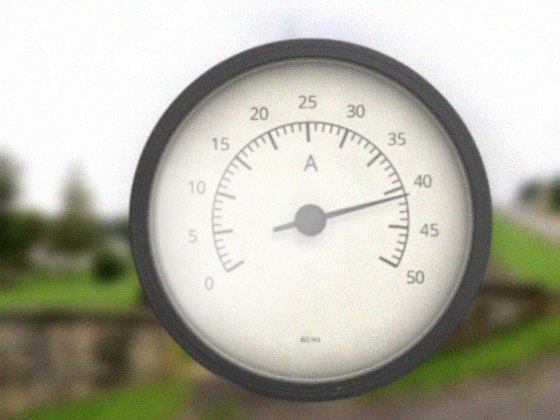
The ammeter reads 41 A
